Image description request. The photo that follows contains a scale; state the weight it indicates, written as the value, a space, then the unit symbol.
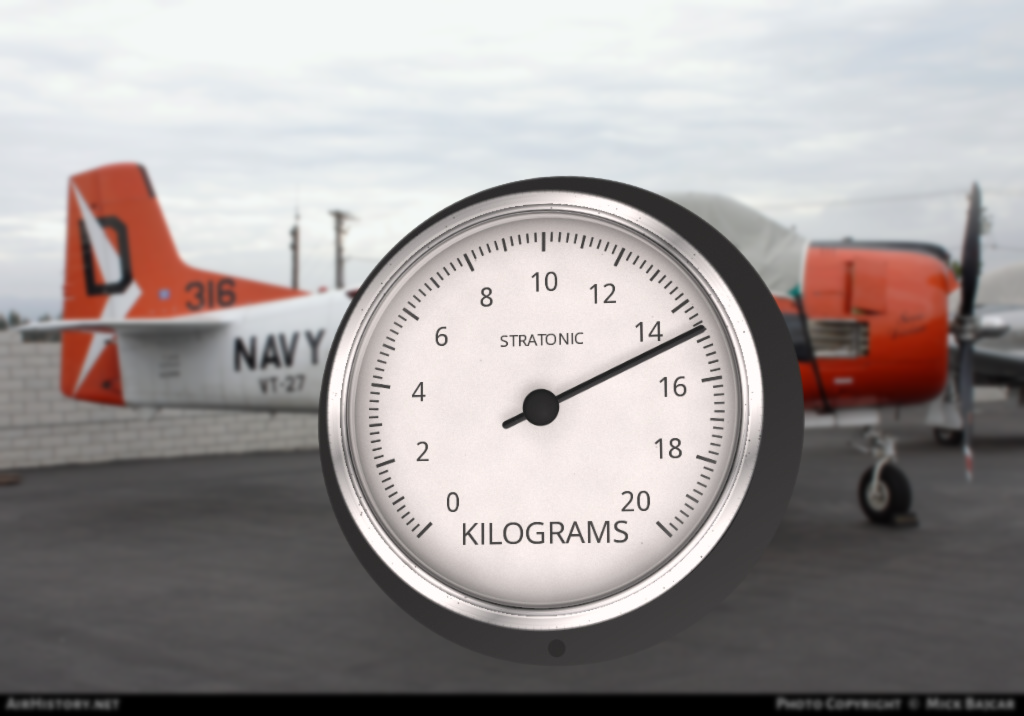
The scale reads 14.8 kg
